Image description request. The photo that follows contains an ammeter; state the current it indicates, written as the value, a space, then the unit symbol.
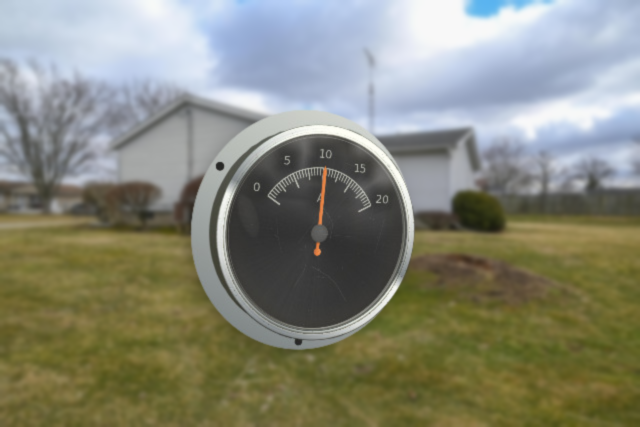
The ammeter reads 10 A
